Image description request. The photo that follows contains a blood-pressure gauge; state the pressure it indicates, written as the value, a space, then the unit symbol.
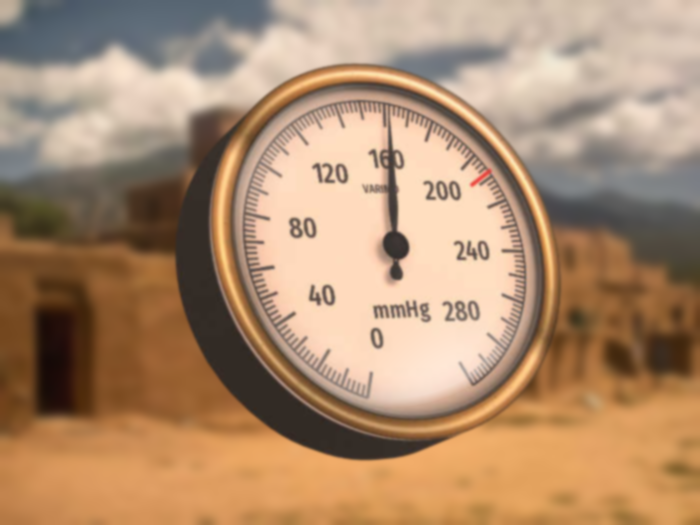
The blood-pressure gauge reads 160 mmHg
